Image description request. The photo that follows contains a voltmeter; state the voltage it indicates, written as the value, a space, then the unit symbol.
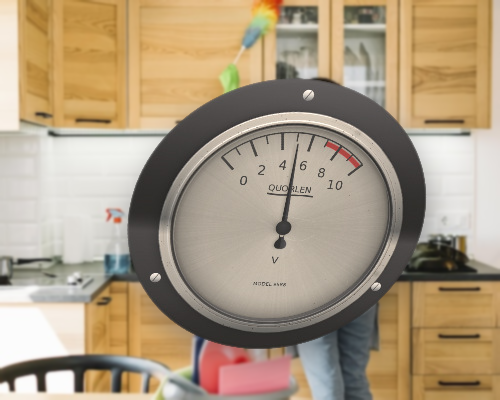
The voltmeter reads 5 V
